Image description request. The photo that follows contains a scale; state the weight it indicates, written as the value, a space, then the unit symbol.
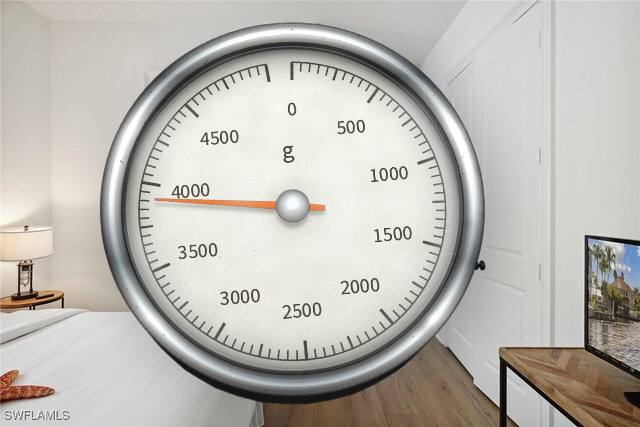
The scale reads 3900 g
